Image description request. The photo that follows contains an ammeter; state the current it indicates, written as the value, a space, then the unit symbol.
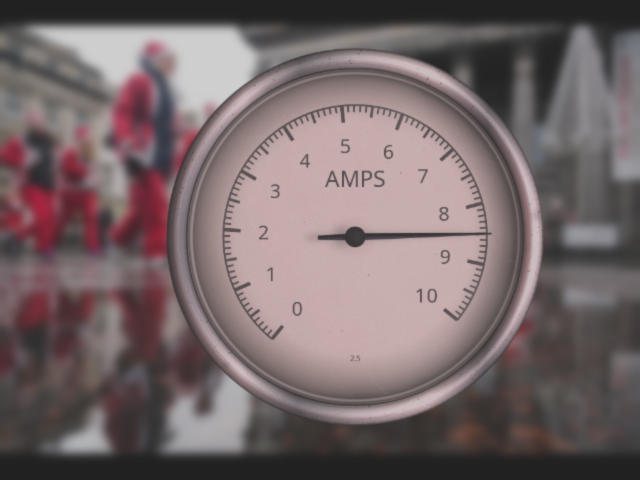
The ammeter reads 8.5 A
